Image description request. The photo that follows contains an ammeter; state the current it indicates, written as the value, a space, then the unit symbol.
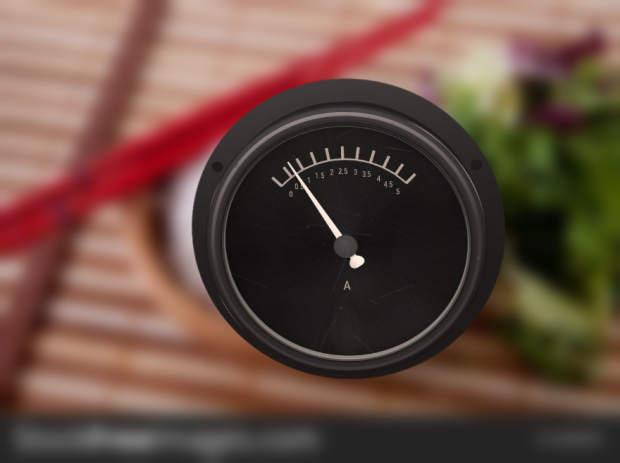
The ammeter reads 0.75 A
